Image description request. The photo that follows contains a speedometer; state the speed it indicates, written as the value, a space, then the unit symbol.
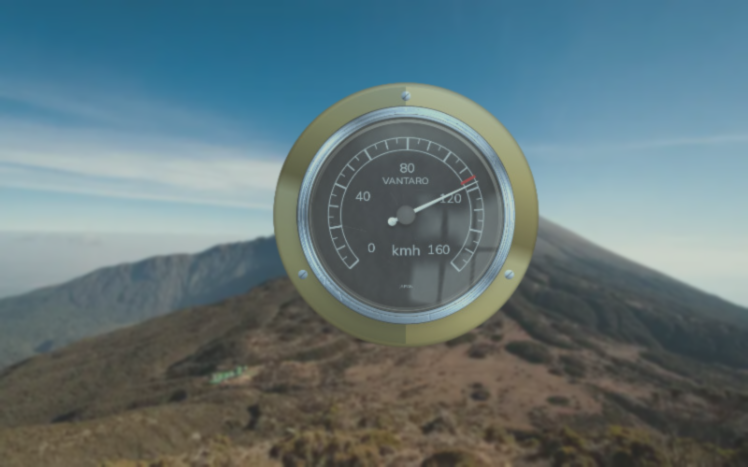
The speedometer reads 117.5 km/h
